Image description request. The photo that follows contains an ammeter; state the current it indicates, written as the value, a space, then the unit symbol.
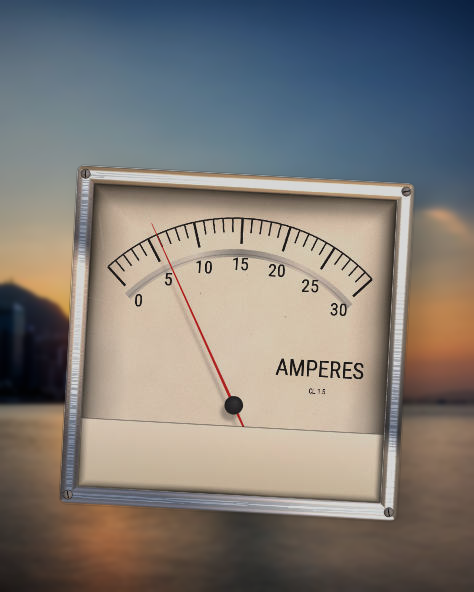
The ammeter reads 6 A
